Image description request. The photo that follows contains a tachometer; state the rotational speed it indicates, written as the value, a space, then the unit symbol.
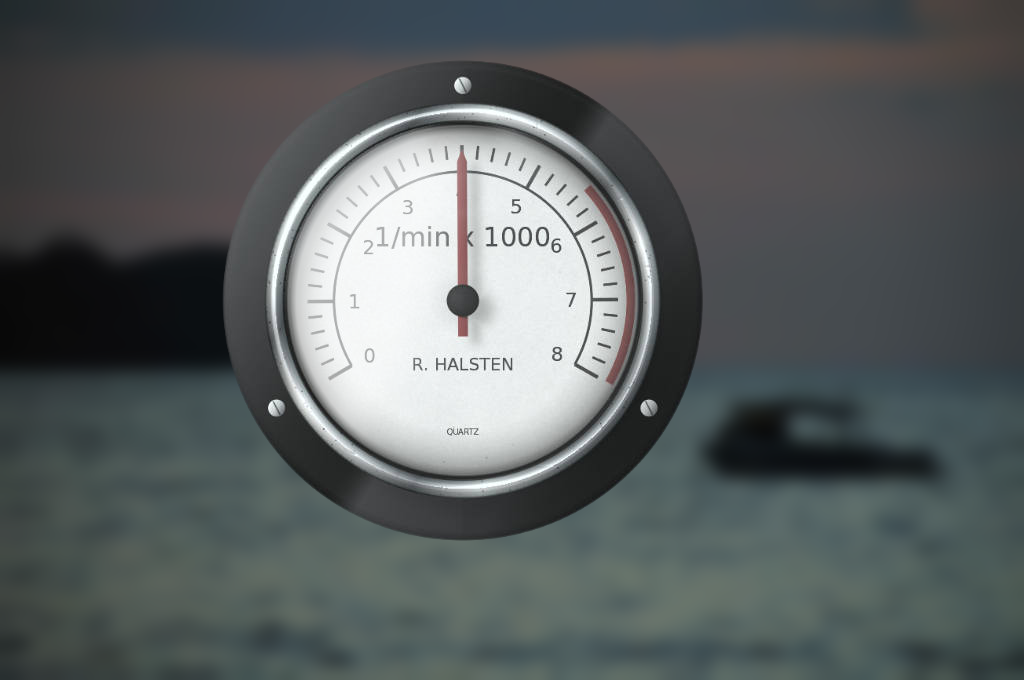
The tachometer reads 4000 rpm
